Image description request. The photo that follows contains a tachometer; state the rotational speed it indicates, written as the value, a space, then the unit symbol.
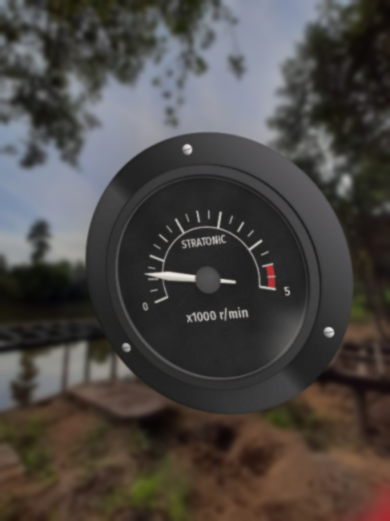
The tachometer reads 625 rpm
